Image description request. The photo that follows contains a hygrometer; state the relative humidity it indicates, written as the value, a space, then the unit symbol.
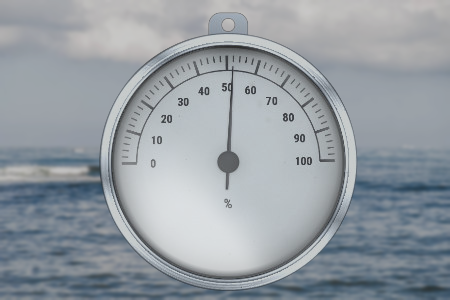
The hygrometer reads 52 %
